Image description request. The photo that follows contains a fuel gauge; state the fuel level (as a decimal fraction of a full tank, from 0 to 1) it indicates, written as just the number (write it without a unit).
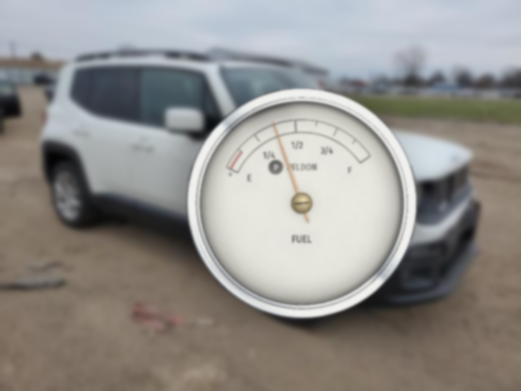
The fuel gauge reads 0.375
